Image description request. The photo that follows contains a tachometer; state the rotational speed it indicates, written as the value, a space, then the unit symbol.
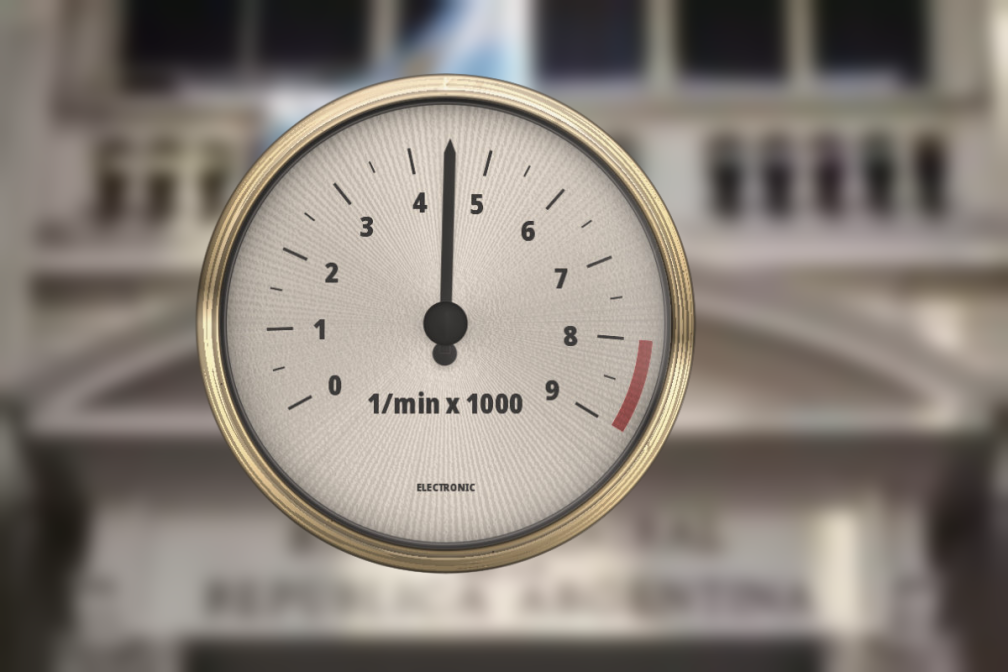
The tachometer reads 4500 rpm
